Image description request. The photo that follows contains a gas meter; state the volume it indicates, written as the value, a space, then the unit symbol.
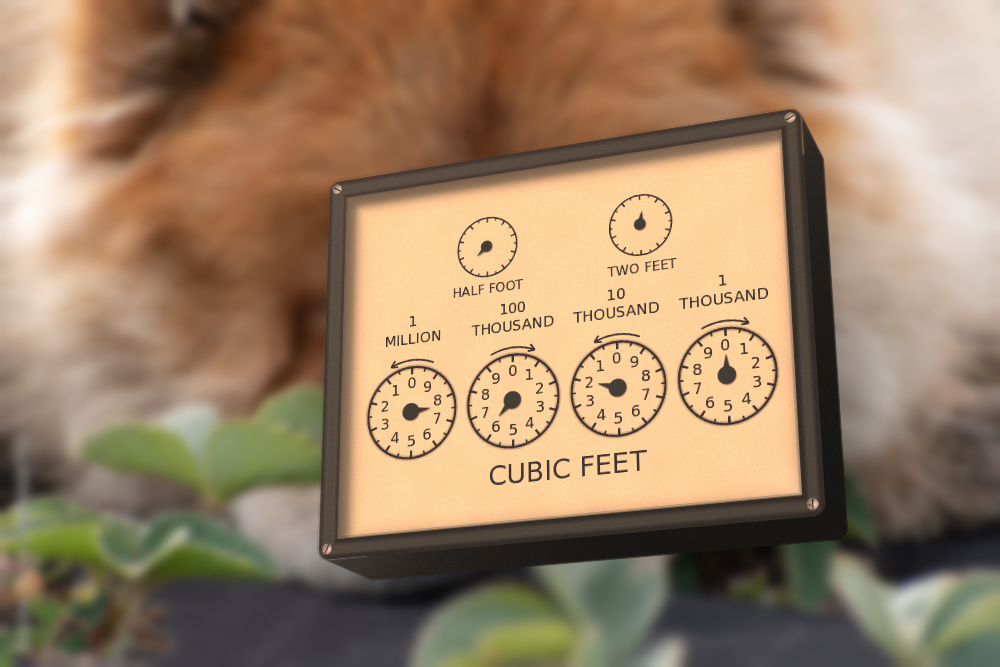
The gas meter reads 762000 ft³
